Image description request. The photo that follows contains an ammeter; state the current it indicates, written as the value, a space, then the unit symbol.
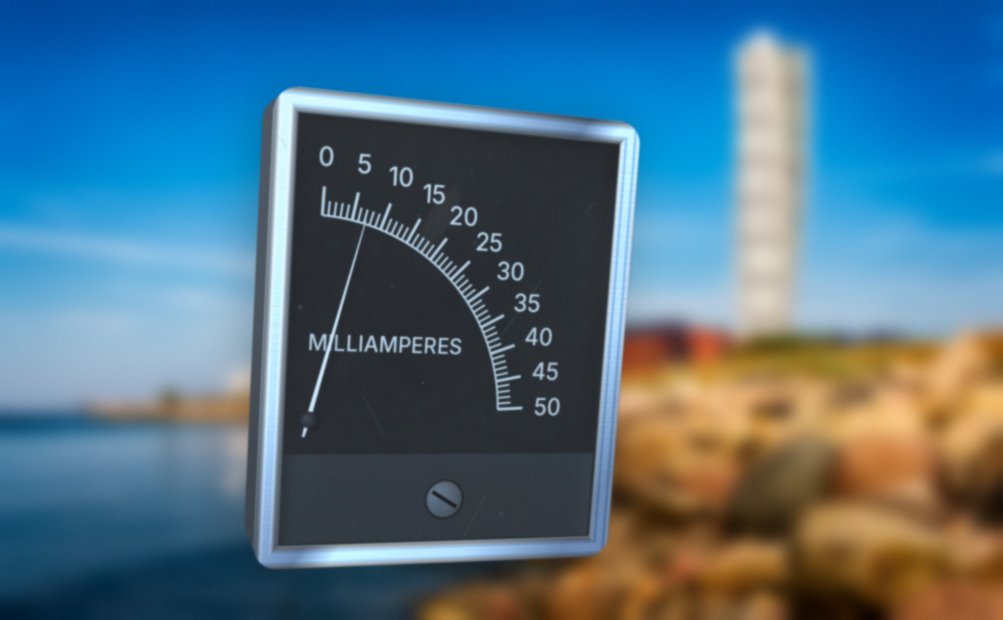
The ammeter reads 7 mA
